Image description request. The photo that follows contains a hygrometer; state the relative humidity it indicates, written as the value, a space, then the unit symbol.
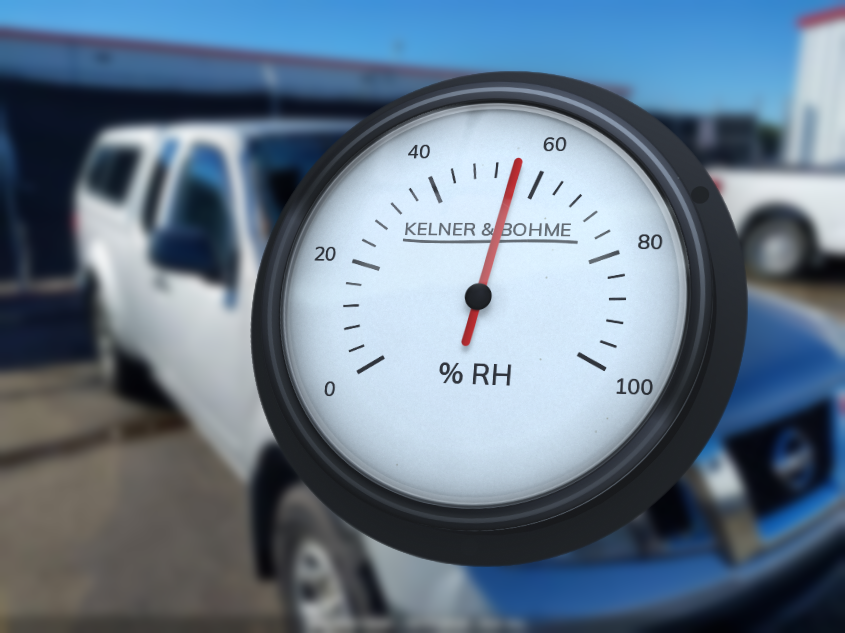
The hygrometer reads 56 %
